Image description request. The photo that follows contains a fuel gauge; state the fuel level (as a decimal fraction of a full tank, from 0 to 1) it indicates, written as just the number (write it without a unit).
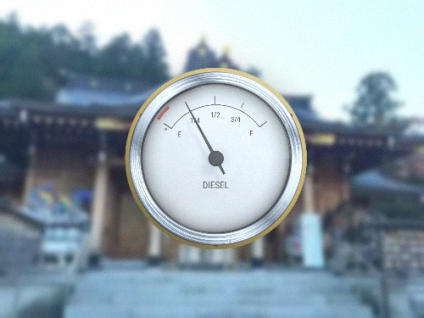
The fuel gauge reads 0.25
